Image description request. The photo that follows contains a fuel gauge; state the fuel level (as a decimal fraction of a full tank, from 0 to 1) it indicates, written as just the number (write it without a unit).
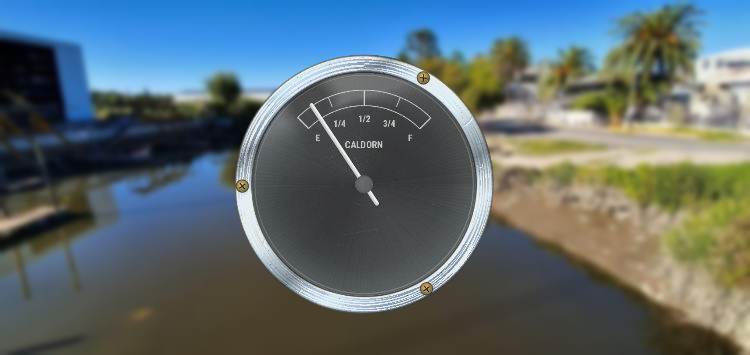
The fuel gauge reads 0.125
